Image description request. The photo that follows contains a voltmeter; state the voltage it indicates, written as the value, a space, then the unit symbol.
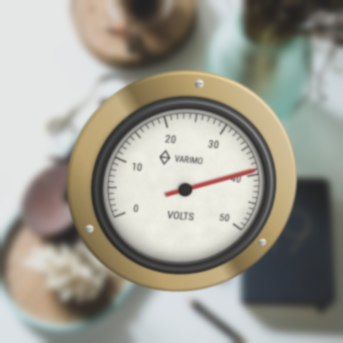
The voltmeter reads 39 V
